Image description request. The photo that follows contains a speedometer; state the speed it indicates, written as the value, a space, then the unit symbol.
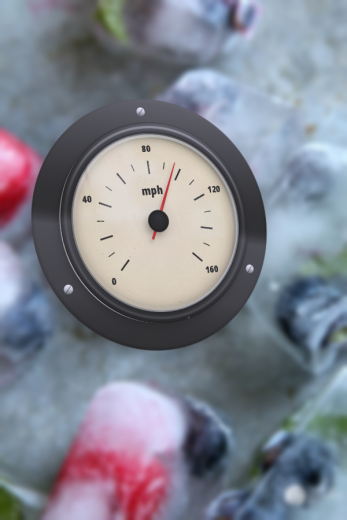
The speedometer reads 95 mph
